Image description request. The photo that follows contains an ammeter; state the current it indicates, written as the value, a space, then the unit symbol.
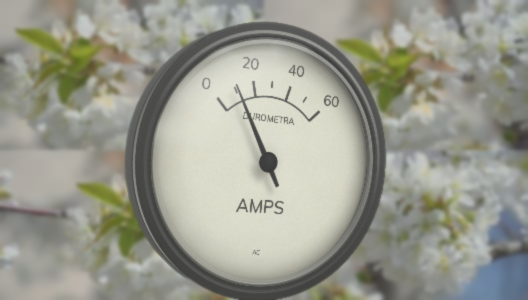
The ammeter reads 10 A
